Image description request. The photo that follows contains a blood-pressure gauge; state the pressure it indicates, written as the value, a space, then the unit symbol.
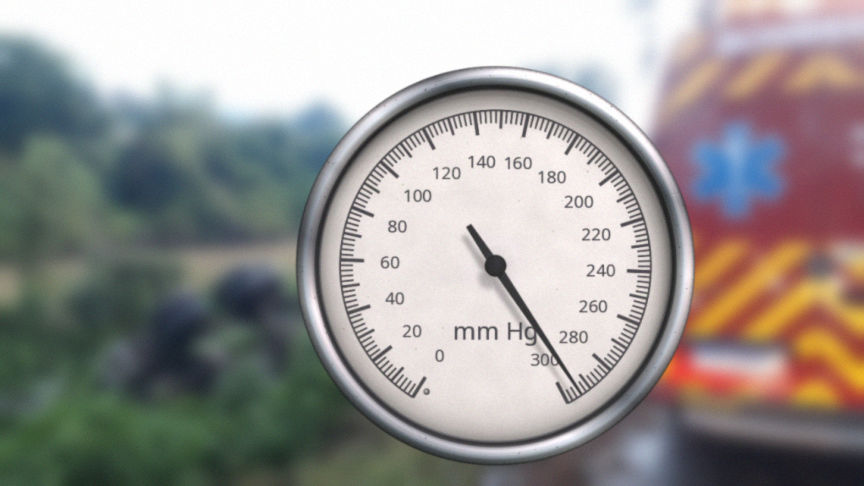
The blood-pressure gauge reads 294 mmHg
